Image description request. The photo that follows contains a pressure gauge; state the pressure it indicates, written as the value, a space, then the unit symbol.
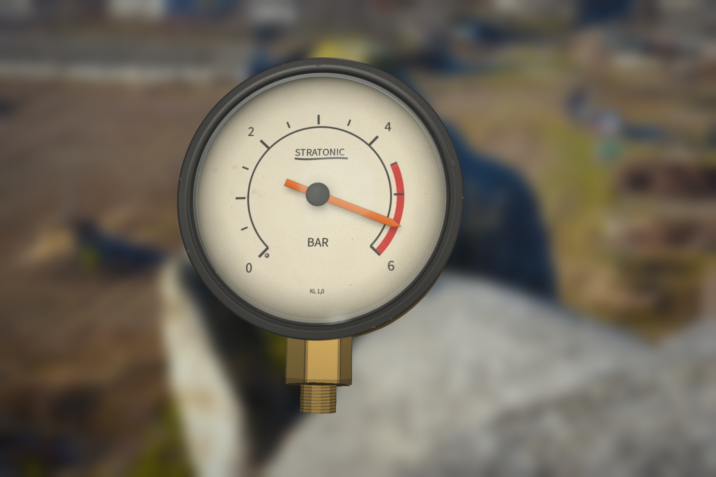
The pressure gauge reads 5.5 bar
